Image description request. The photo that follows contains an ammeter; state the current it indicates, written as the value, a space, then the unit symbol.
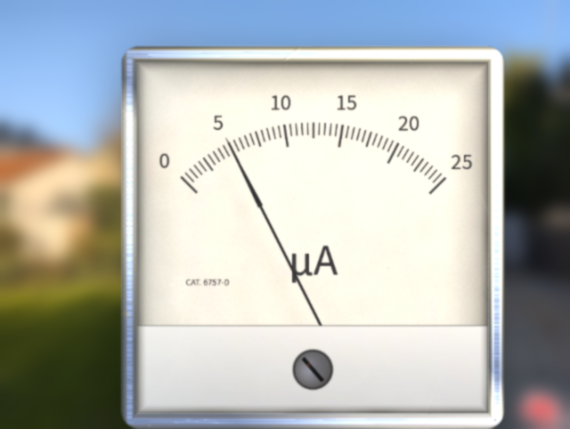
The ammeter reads 5 µA
